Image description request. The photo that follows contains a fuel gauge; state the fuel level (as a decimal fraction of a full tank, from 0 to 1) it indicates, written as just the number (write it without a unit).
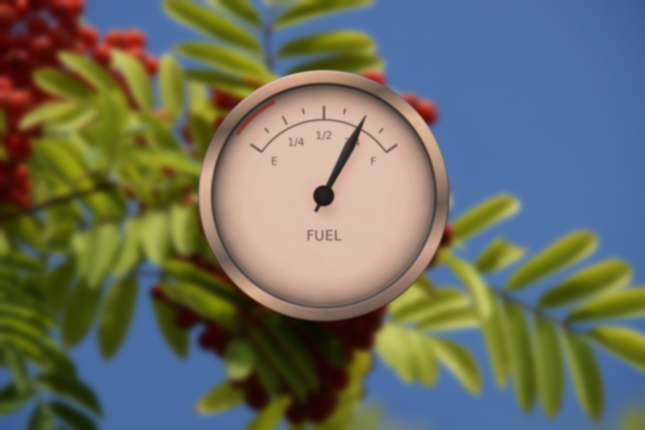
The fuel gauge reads 0.75
